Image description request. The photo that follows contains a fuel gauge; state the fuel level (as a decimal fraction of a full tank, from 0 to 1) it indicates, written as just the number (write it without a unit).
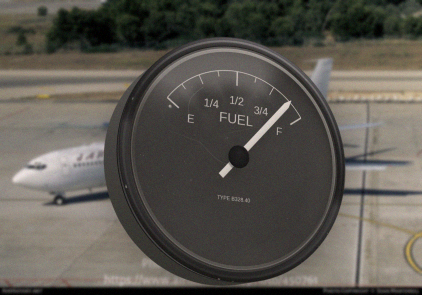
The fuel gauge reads 0.875
